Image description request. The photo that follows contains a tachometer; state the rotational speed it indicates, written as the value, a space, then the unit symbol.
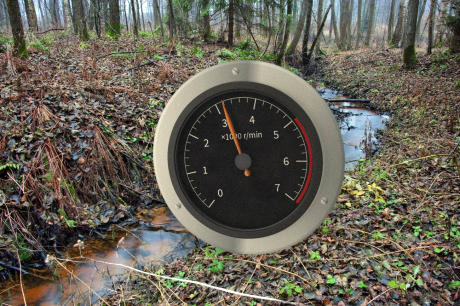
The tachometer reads 3200 rpm
